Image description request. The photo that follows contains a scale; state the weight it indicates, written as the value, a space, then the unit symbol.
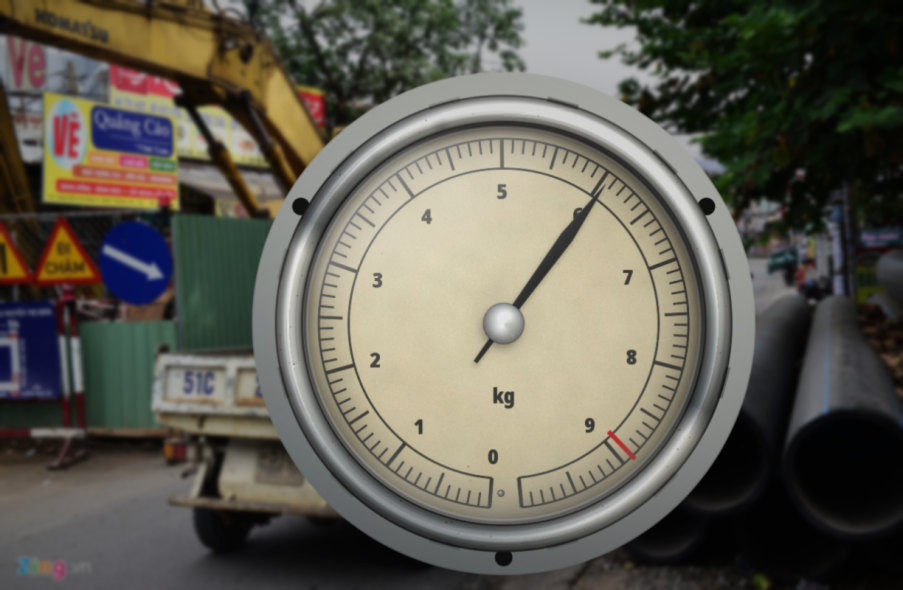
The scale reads 6.05 kg
